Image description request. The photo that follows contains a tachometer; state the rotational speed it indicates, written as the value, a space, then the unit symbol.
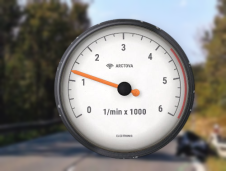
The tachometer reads 1250 rpm
